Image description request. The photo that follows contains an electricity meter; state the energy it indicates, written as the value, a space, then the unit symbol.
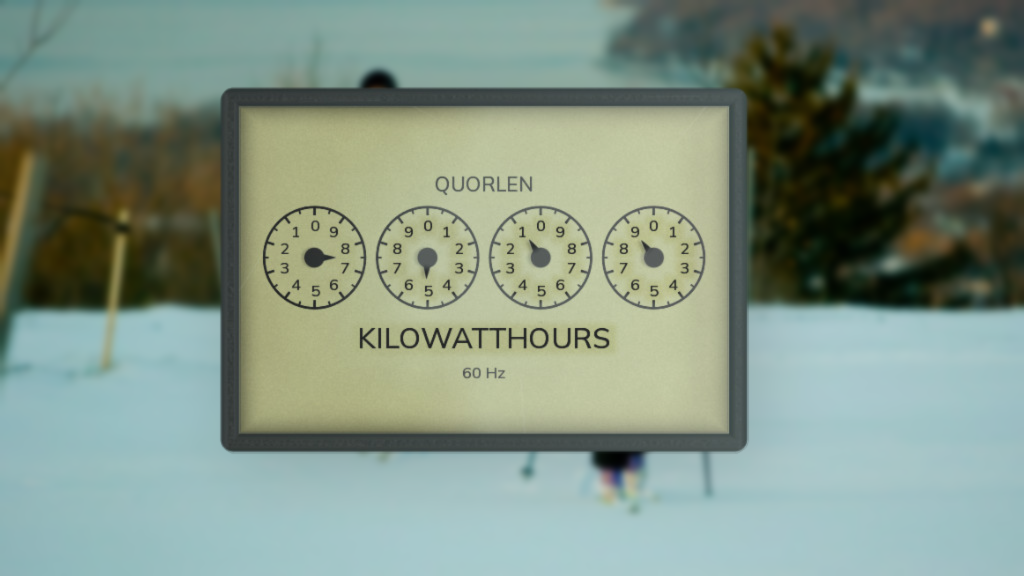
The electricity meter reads 7509 kWh
